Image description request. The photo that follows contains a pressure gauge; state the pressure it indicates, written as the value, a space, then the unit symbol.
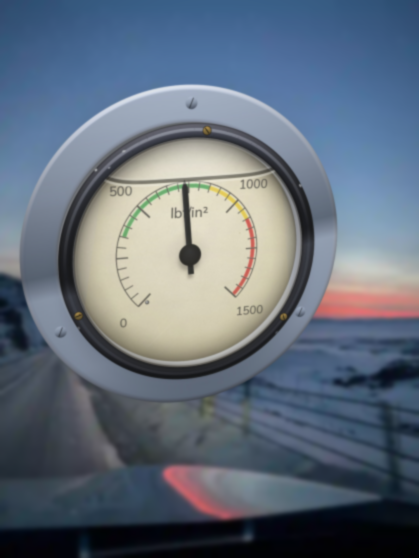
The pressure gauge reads 725 psi
